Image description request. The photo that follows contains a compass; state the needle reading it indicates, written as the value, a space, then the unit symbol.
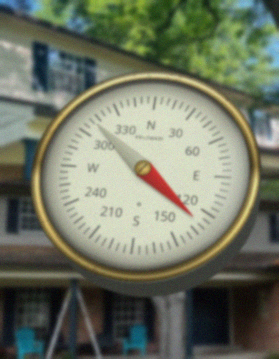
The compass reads 130 °
